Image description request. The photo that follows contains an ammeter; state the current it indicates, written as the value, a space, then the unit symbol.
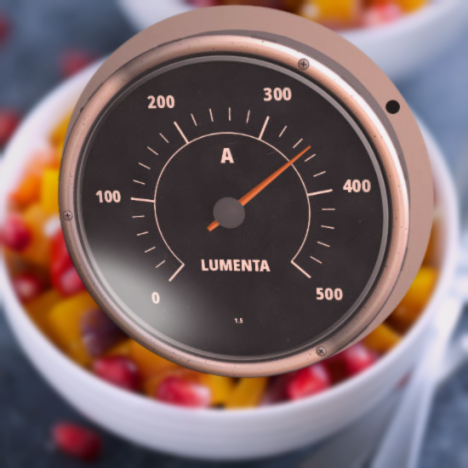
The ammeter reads 350 A
